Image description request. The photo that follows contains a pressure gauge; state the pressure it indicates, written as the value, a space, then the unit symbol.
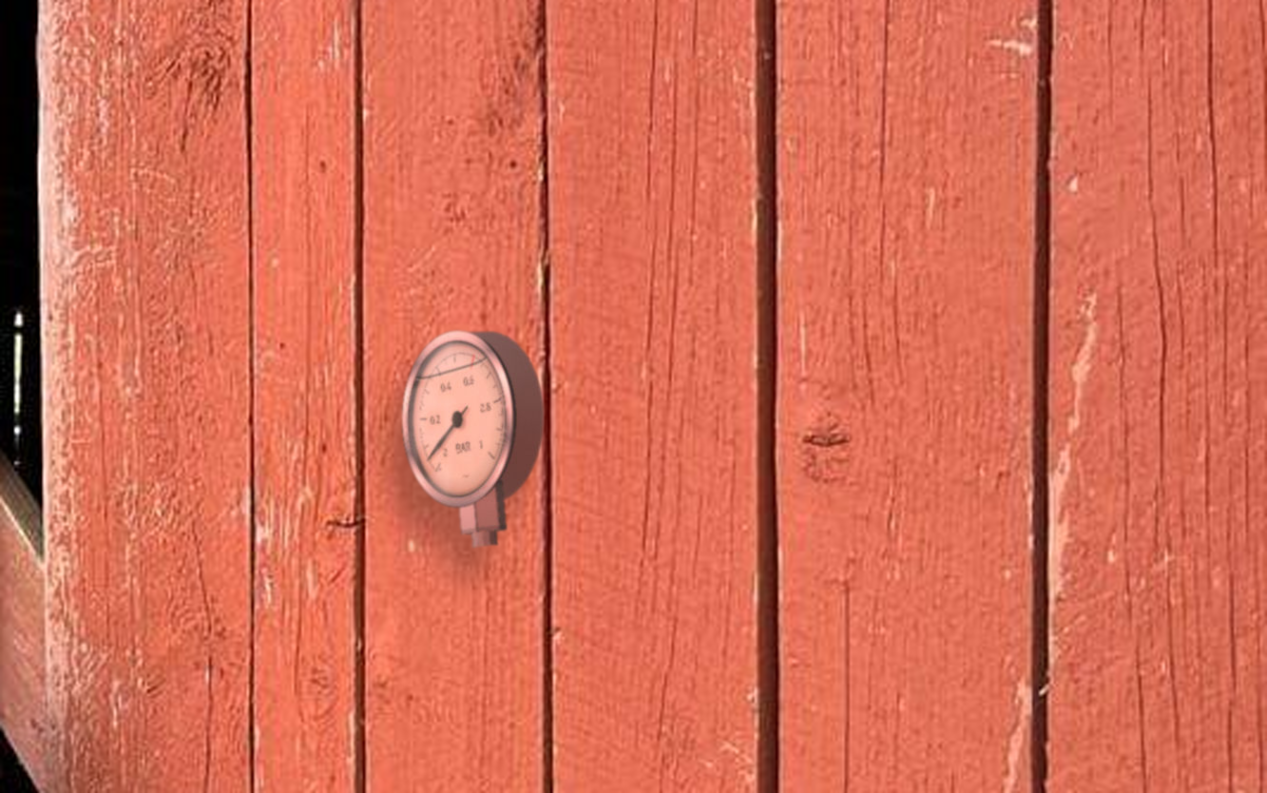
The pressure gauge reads 0.05 bar
